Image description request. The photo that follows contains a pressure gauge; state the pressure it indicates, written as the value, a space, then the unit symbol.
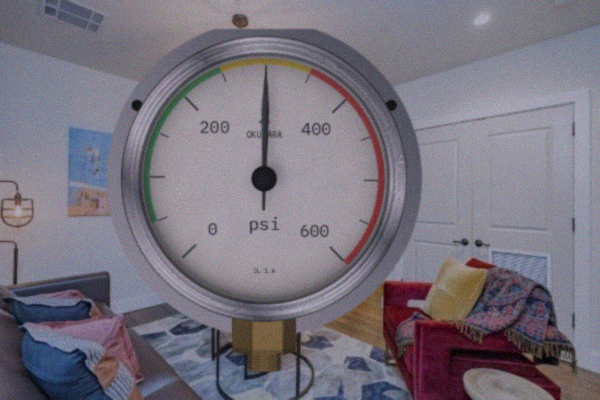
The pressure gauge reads 300 psi
